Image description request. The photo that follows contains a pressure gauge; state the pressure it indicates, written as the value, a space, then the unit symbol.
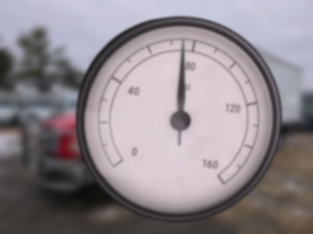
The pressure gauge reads 75 psi
